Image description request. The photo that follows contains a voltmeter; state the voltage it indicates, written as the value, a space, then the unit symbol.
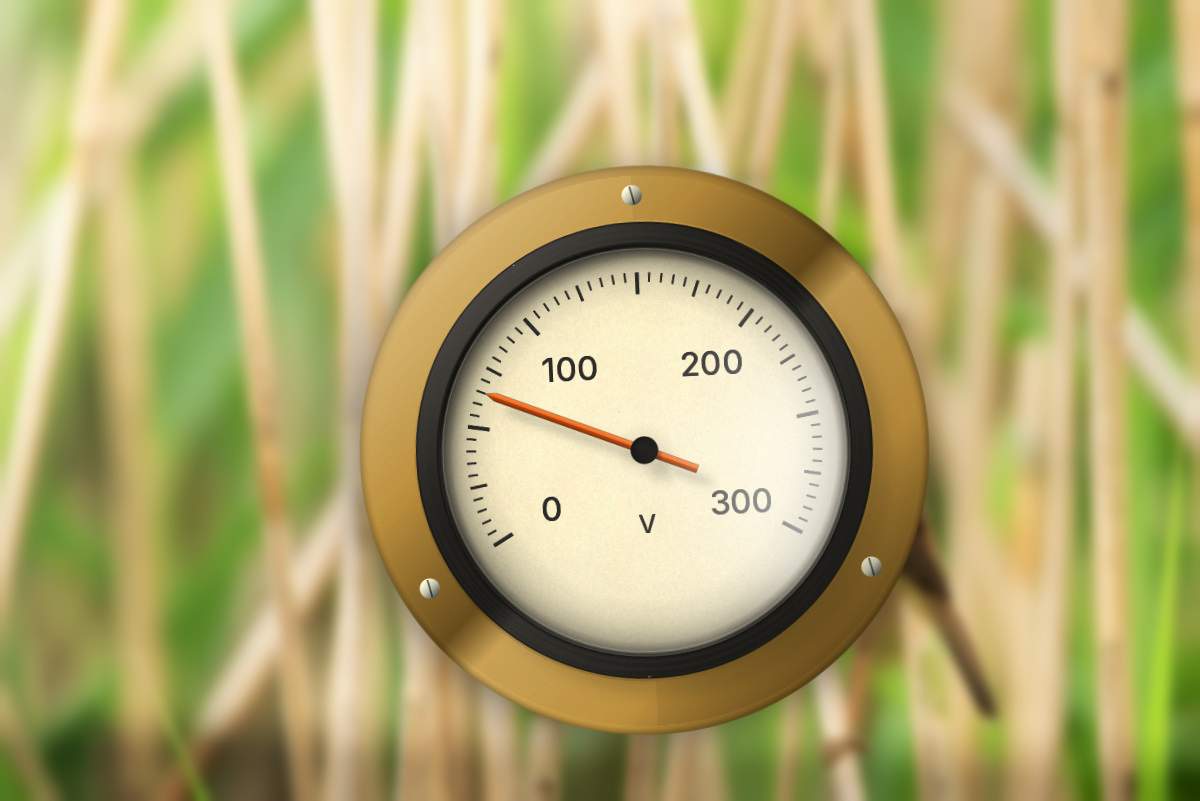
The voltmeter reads 65 V
